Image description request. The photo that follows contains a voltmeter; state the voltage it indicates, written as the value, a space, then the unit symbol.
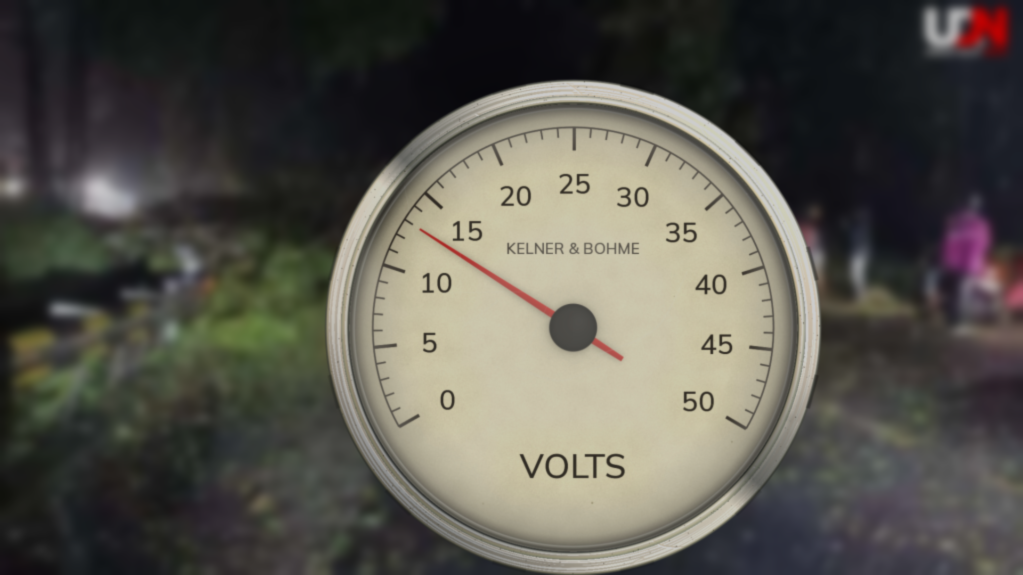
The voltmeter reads 13 V
